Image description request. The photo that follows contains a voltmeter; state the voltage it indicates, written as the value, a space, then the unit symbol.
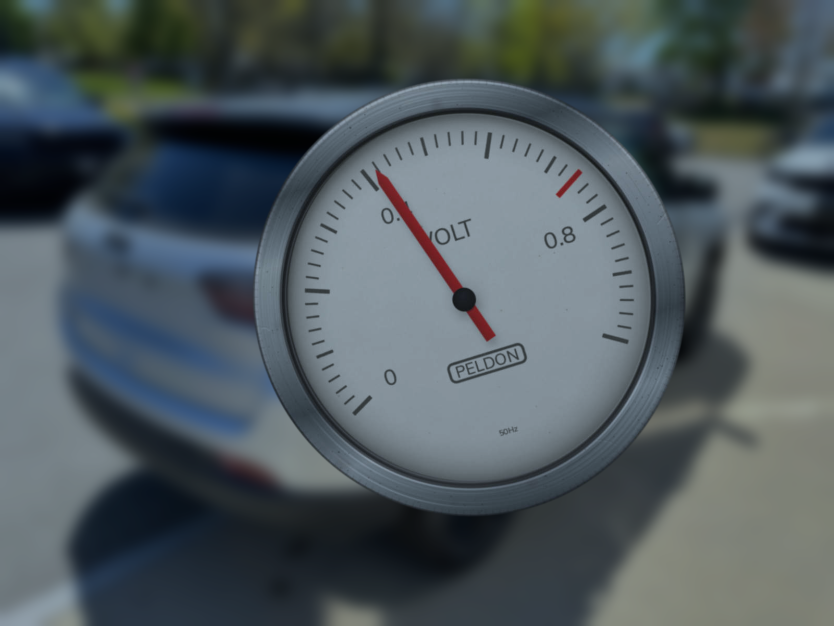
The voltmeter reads 0.42 V
